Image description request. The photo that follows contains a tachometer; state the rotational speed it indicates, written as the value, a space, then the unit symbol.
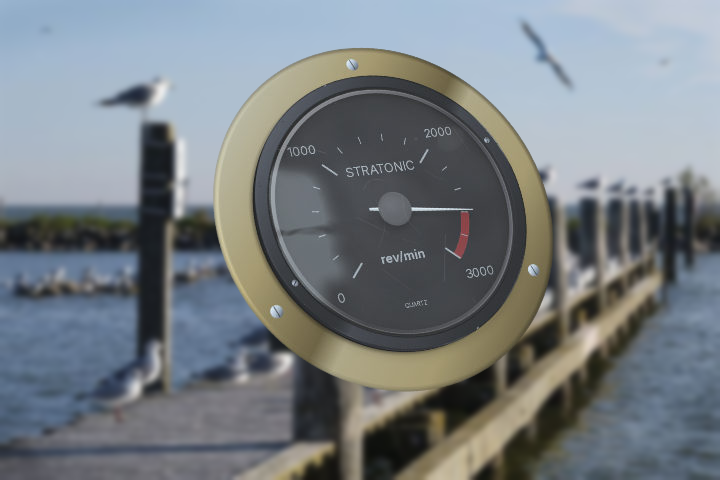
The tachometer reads 2600 rpm
